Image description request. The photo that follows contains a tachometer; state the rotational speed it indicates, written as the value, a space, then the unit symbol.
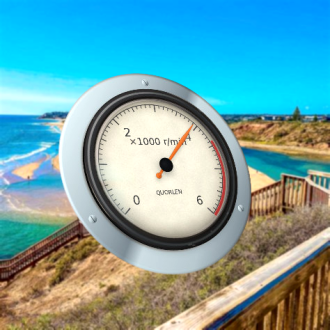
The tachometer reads 3900 rpm
